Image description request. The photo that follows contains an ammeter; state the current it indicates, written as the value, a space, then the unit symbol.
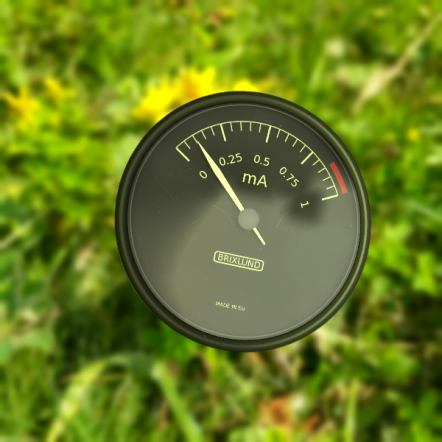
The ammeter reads 0.1 mA
